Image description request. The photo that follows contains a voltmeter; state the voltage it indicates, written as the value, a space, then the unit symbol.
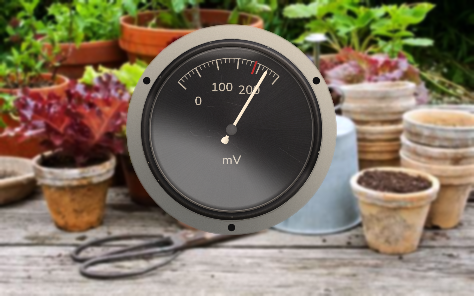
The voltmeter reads 220 mV
